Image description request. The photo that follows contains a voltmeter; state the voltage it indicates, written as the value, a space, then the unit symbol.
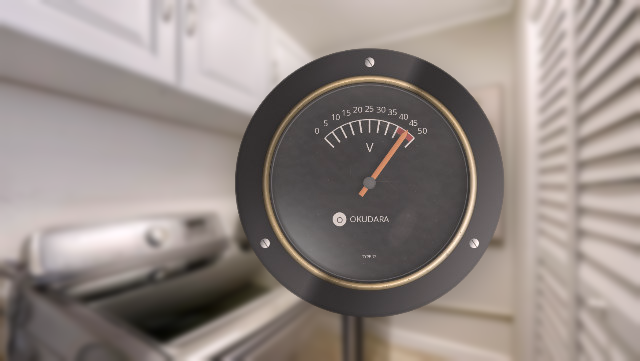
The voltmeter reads 45 V
